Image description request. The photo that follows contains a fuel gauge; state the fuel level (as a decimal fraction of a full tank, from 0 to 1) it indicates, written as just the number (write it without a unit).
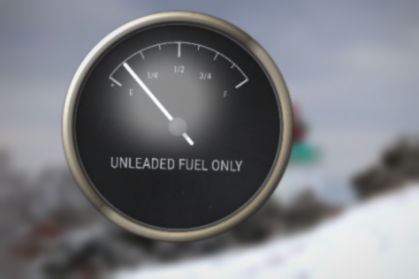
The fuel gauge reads 0.125
